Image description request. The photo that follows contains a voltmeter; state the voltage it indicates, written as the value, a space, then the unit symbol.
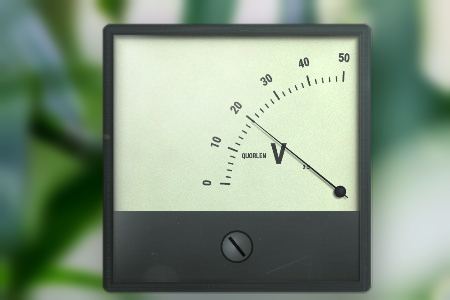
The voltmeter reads 20 V
